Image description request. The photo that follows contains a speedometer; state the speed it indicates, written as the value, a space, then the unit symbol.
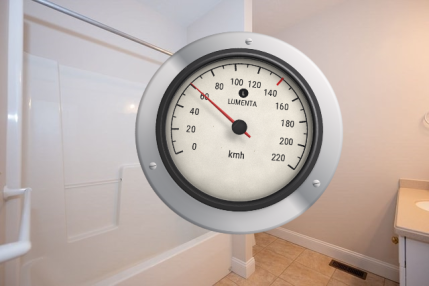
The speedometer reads 60 km/h
